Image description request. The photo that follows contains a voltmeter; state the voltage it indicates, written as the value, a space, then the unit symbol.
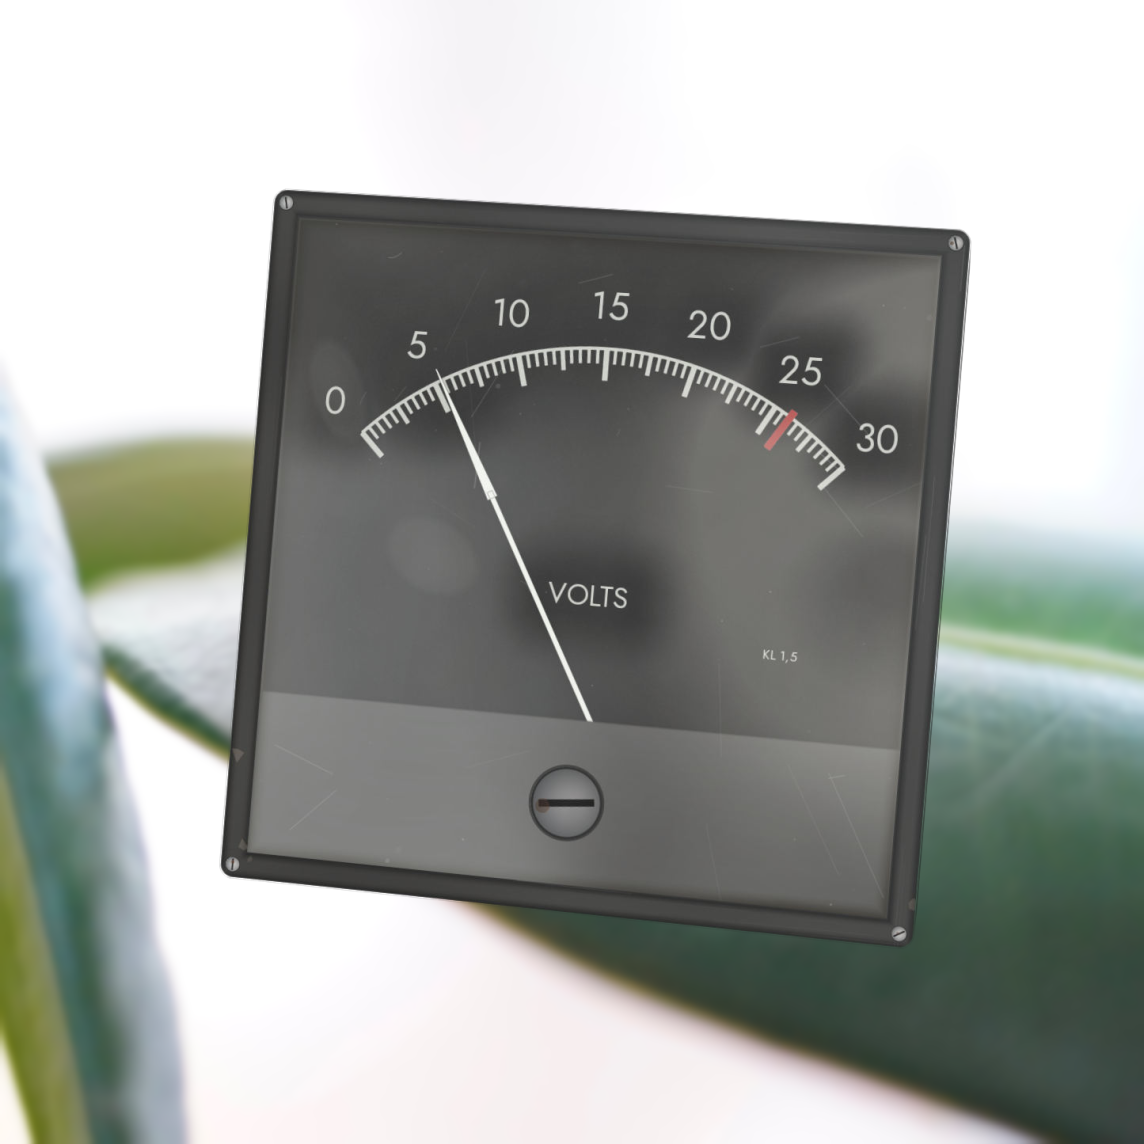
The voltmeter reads 5.5 V
